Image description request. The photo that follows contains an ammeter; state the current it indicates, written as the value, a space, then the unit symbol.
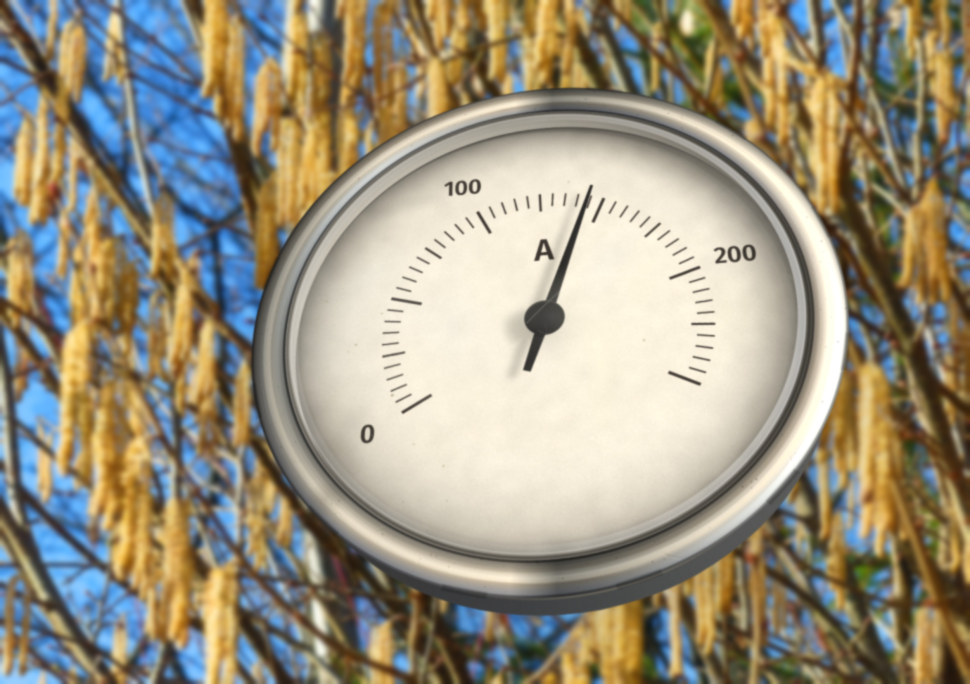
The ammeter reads 145 A
